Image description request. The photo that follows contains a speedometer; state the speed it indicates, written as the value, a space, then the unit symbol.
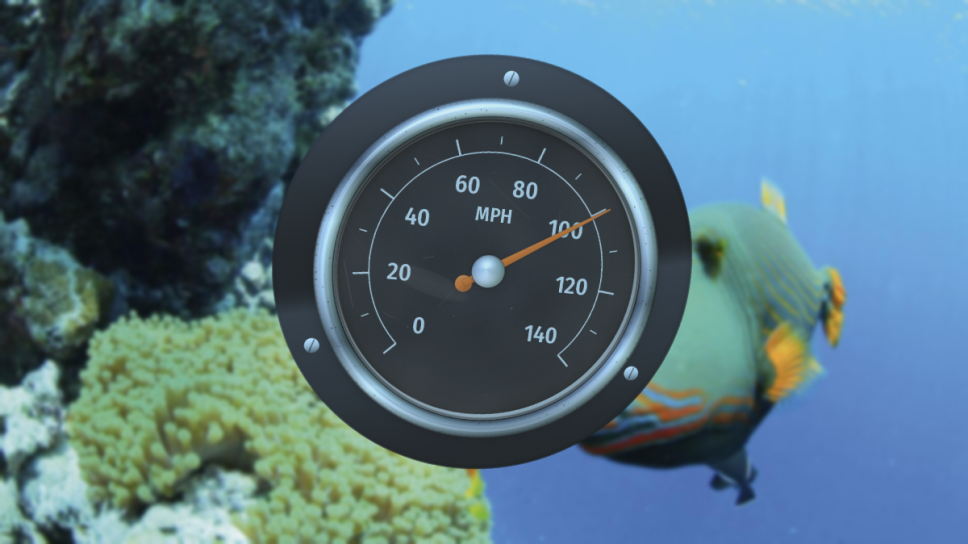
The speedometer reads 100 mph
